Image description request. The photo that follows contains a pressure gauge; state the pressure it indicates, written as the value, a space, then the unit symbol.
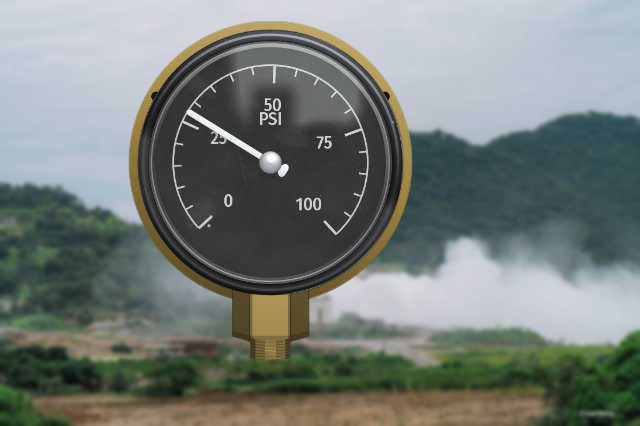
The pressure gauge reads 27.5 psi
